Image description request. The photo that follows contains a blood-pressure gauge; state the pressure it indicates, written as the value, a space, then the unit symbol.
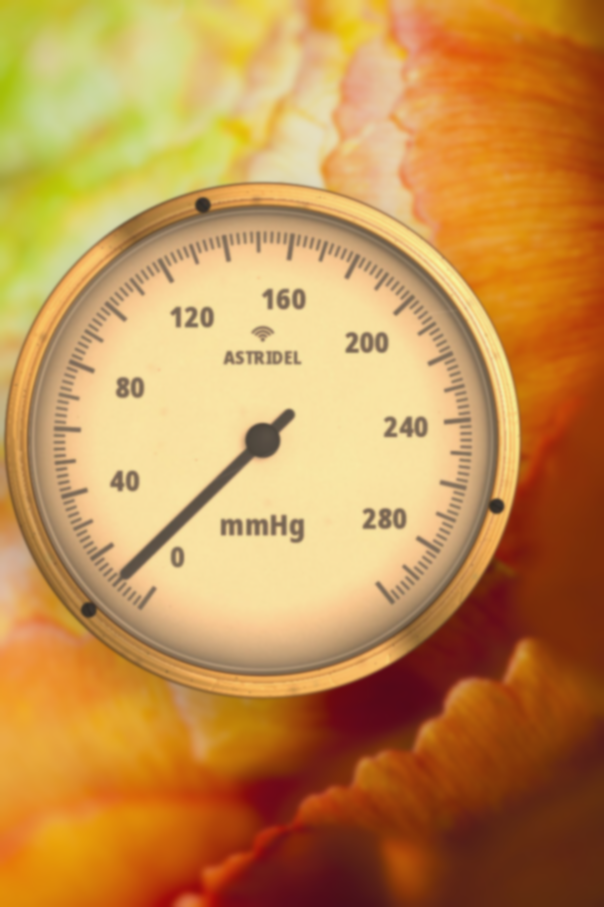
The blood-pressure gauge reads 10 mmHg
